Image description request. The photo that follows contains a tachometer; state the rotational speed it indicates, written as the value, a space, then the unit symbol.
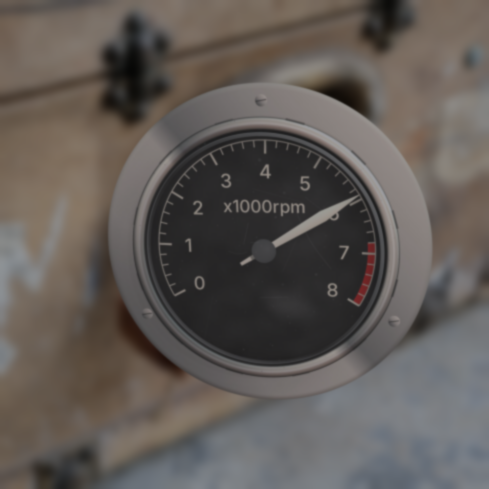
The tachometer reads 5900 rpm
